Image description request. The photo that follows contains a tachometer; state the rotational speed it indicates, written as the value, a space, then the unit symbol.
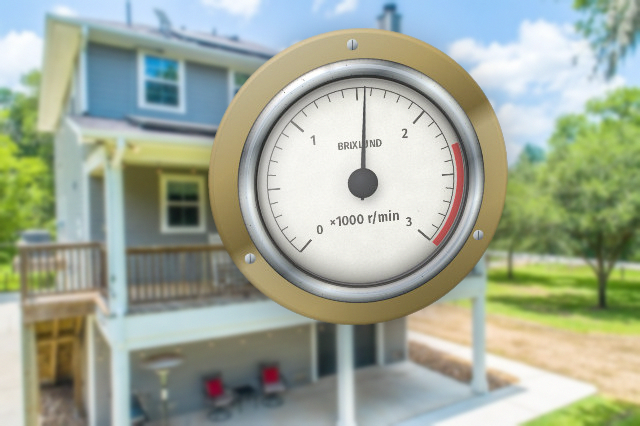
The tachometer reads 1550 rpm
